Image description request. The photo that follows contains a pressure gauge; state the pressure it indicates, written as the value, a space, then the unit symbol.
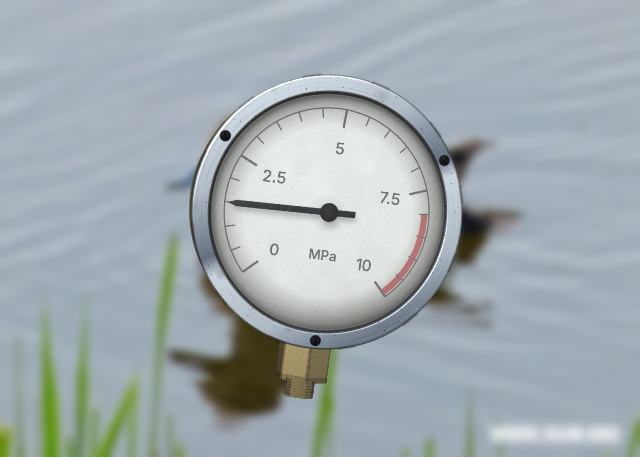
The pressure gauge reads 1.5 MPa
